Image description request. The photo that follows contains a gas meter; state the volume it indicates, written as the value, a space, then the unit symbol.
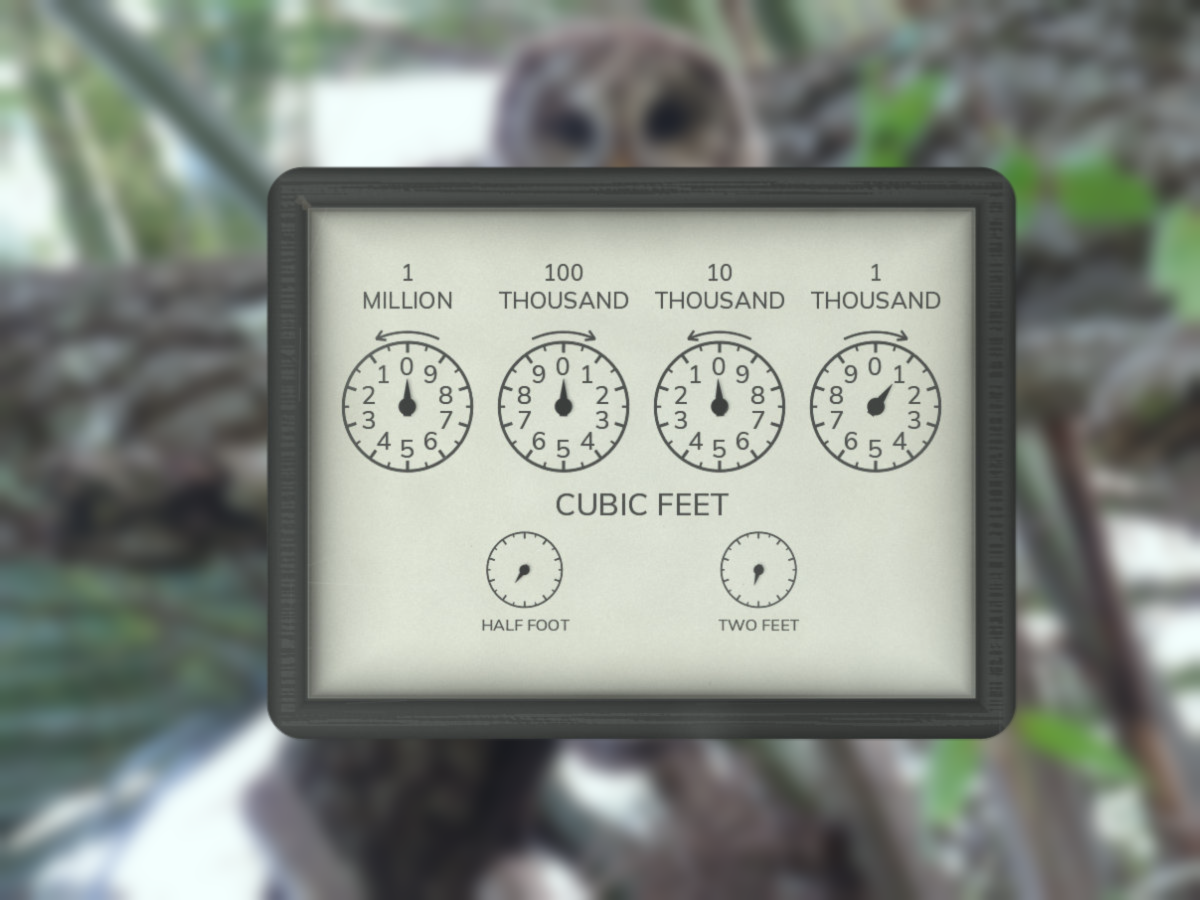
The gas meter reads 100 ft³
